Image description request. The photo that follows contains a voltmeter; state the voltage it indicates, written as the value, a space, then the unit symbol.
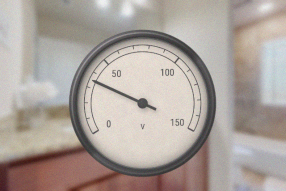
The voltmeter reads 35 V
